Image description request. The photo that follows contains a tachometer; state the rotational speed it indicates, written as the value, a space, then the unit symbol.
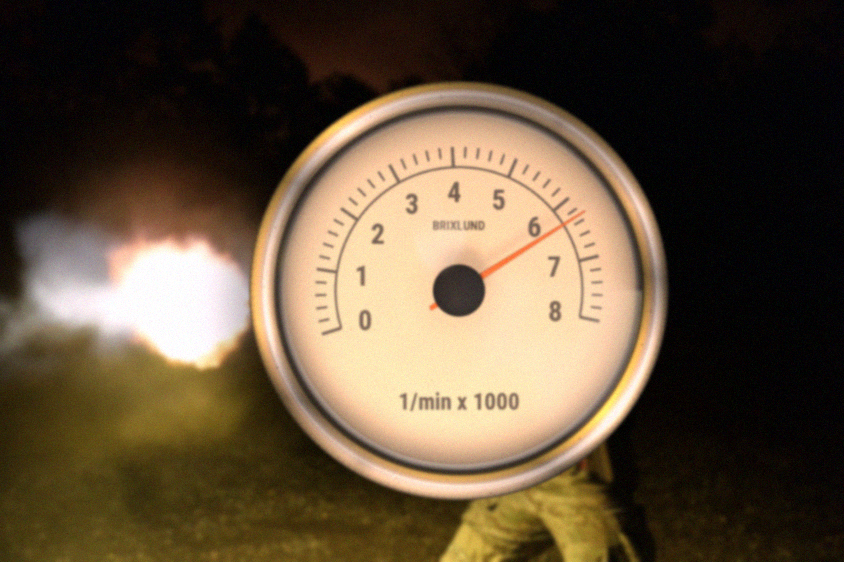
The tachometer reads 6300 rpm
